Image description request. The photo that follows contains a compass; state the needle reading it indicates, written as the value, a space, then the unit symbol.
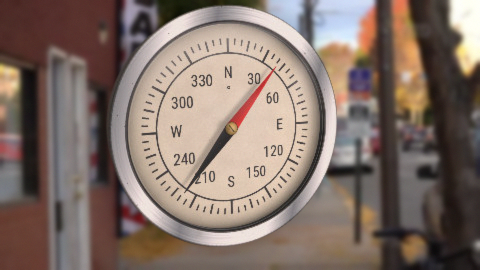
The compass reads 40 °
